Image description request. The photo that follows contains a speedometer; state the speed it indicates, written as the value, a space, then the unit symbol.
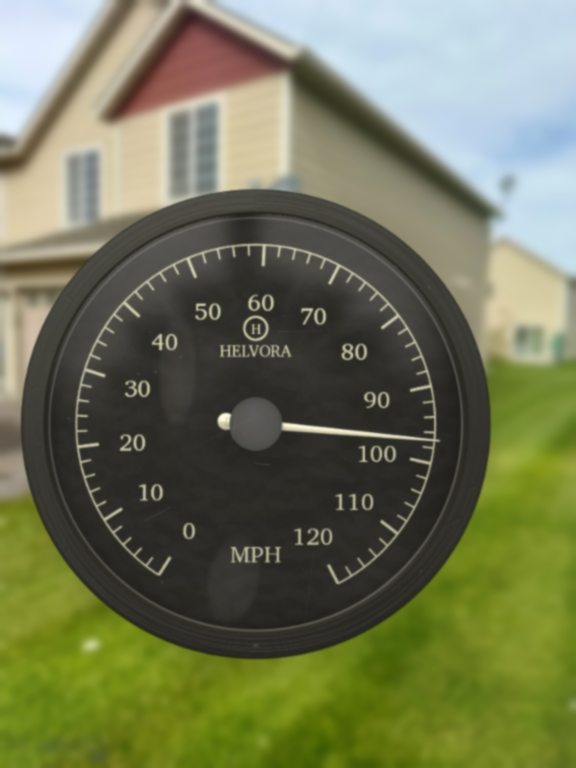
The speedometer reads 97 mph
